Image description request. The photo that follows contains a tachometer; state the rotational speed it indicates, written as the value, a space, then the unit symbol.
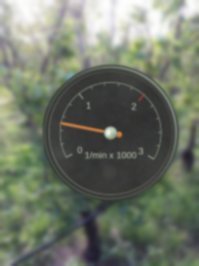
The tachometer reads 500 rpm
